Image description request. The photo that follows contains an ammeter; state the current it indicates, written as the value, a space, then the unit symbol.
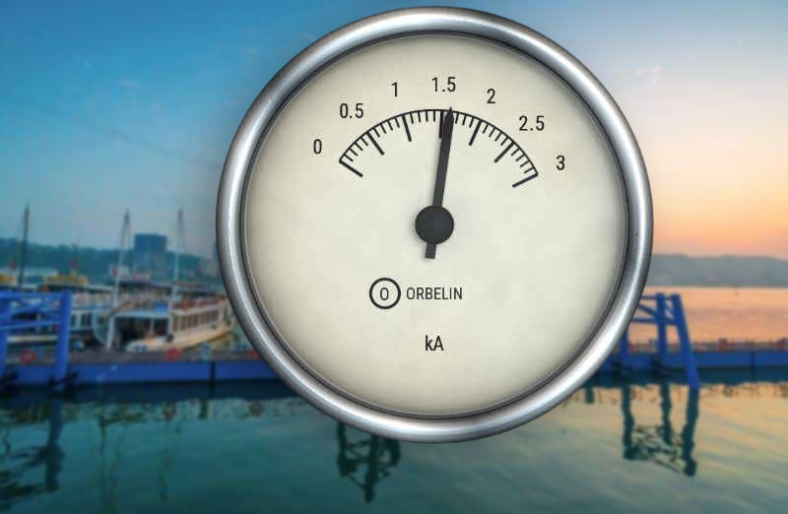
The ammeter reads 1.6 kA
